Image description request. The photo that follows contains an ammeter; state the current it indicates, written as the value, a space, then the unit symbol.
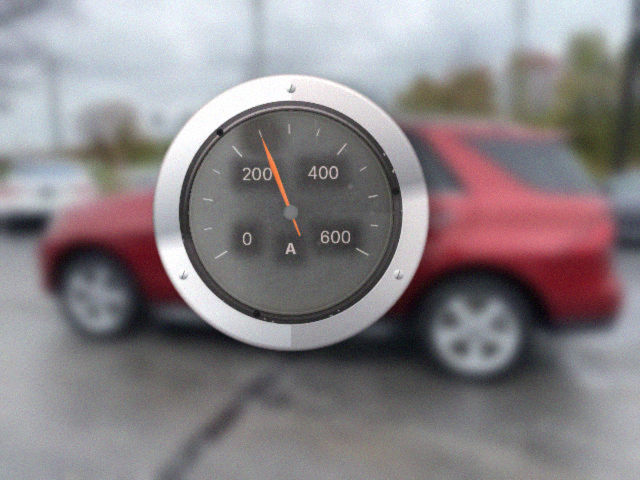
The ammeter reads 250 A
